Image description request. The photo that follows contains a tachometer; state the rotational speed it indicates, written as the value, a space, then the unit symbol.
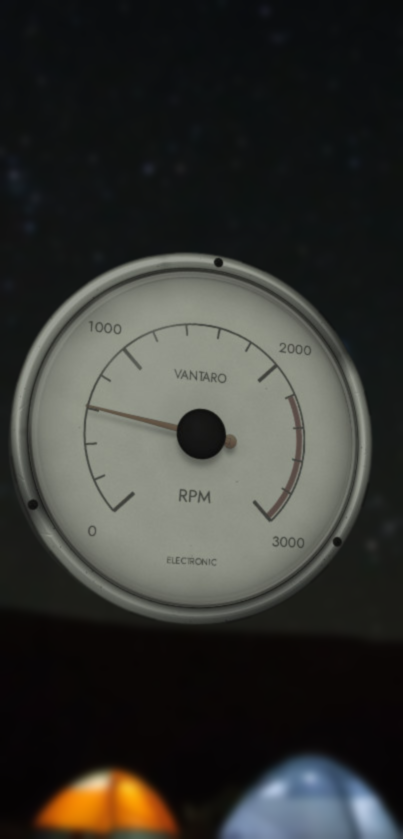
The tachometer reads 600 rpm
